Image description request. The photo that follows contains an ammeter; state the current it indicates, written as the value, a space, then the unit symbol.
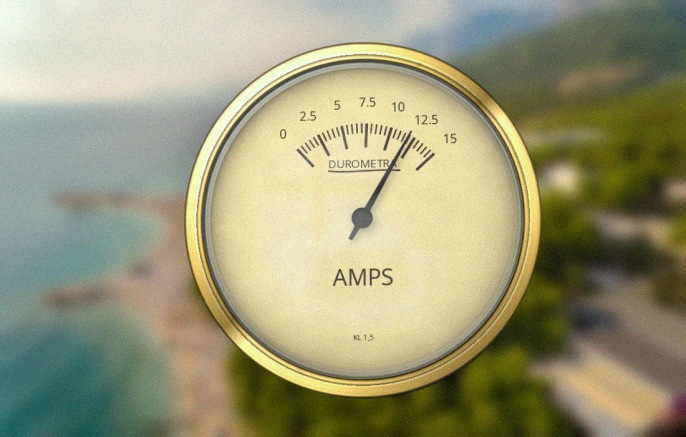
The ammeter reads 12 A
